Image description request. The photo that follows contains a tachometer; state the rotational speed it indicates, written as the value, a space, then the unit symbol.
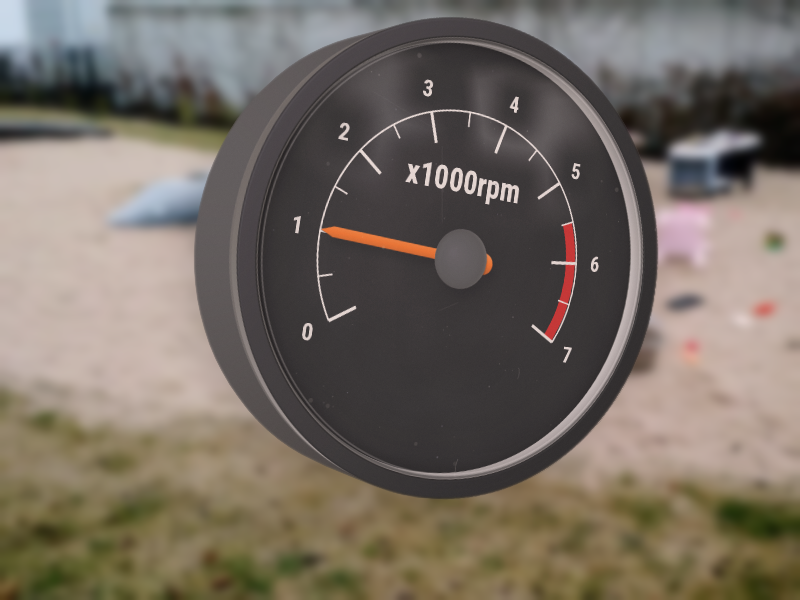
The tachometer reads 1000 rpm
